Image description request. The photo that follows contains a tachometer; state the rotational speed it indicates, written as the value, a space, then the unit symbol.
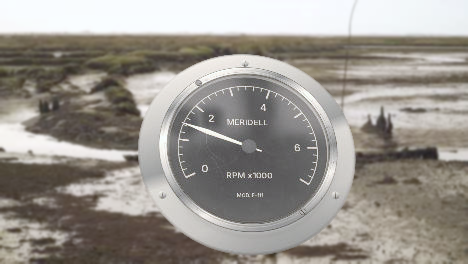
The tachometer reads 1400 rpm
